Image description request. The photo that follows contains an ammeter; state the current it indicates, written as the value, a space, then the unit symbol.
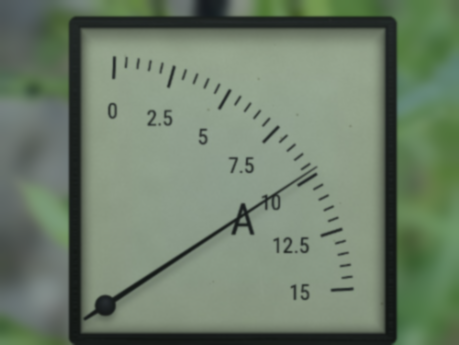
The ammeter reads 9.75 A
